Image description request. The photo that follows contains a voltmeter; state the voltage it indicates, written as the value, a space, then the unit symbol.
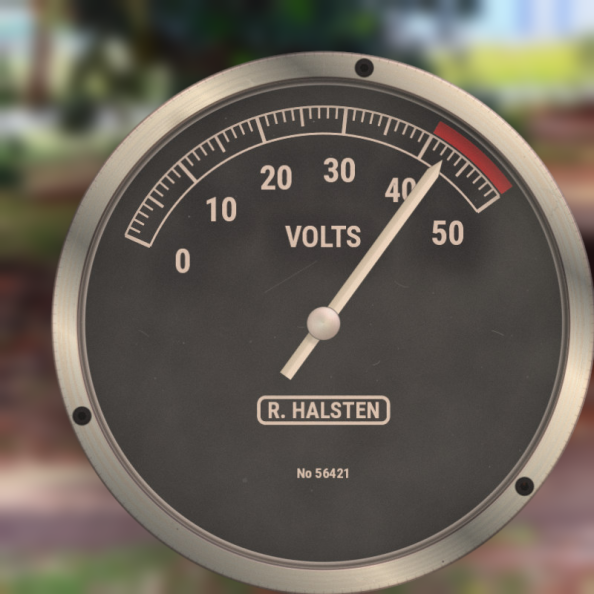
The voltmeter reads 42.5 V
